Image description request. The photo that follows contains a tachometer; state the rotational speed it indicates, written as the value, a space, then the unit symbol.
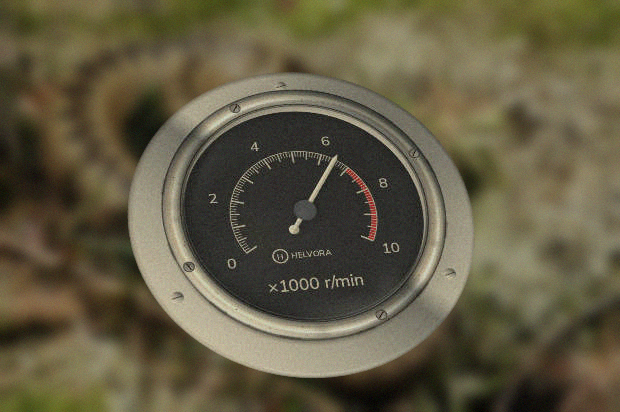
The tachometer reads 6500 rpm
